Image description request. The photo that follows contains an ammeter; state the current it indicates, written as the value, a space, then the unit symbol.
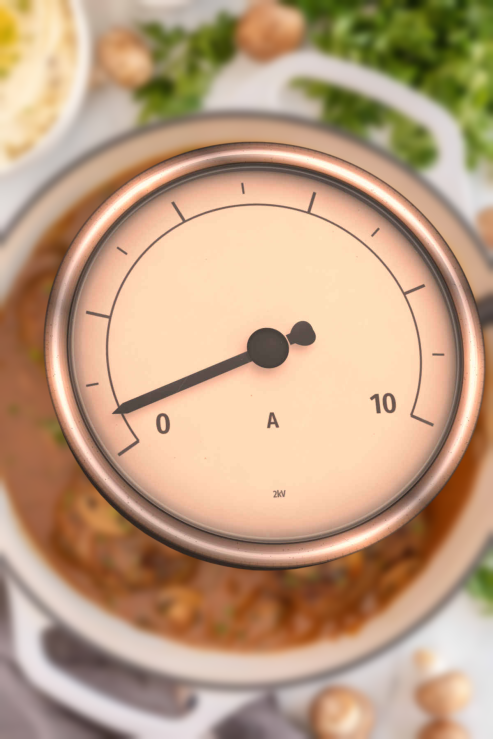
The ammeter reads 0.5 A
